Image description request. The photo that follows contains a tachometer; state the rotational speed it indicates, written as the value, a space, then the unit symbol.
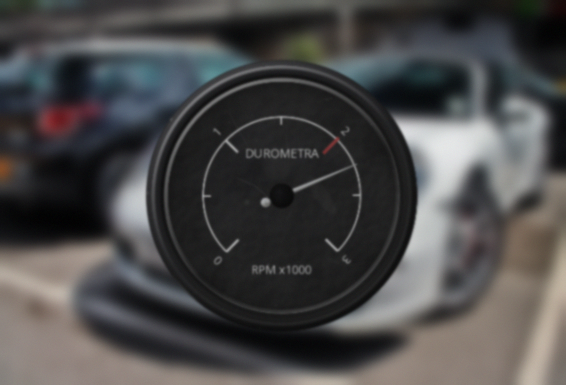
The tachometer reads 2250 rpm
